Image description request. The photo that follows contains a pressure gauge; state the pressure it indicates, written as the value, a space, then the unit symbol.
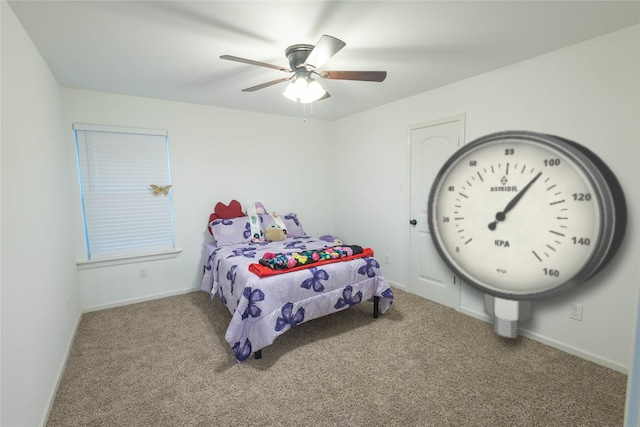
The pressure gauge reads 100 kPa
